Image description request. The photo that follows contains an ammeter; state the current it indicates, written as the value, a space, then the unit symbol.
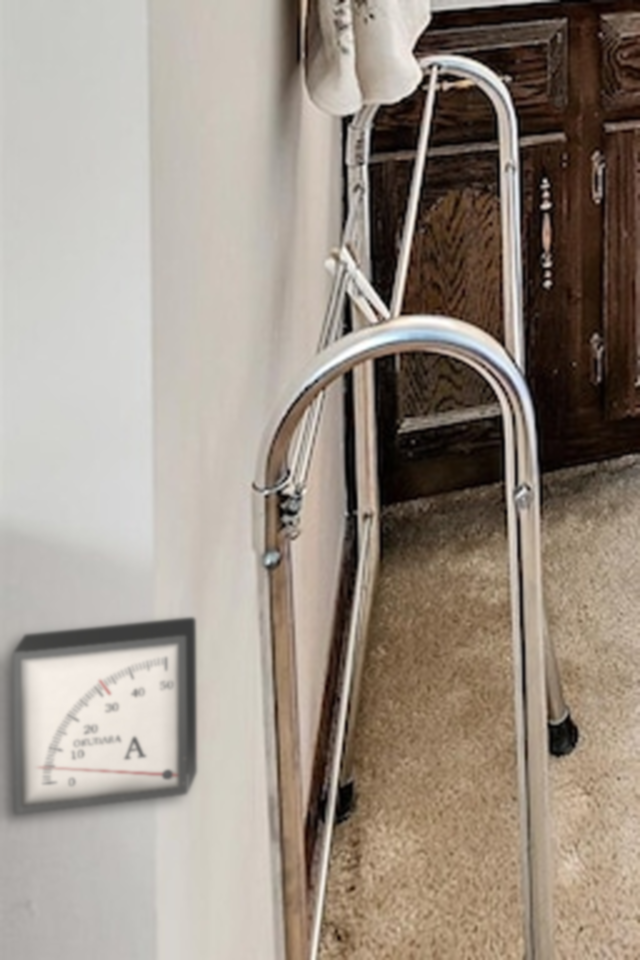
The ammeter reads 5 A
